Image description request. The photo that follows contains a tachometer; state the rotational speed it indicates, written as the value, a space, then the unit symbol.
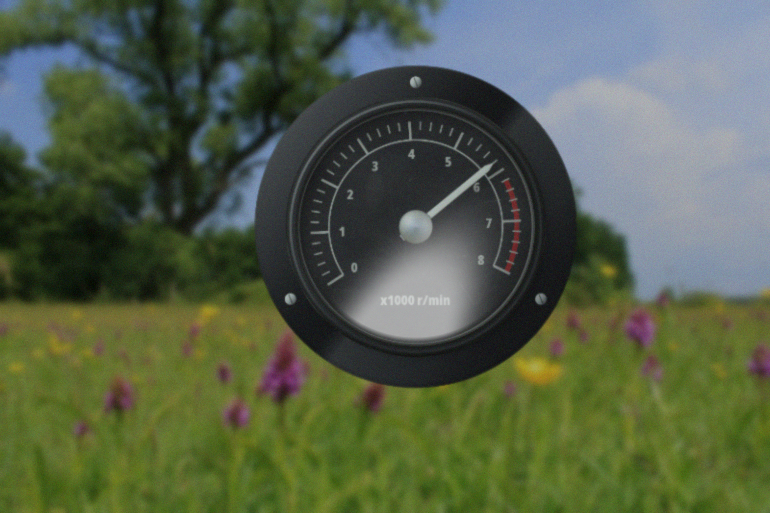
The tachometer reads 5800 rpm
